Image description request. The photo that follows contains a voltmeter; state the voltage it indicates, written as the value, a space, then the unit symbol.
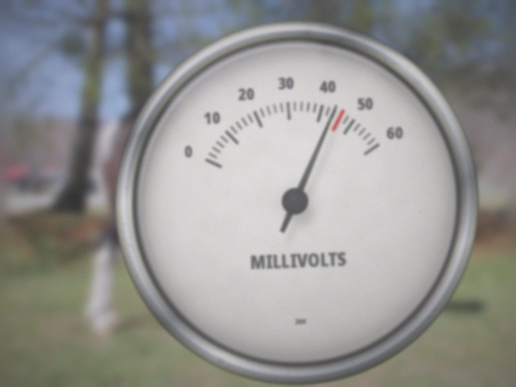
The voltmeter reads 44 mV
